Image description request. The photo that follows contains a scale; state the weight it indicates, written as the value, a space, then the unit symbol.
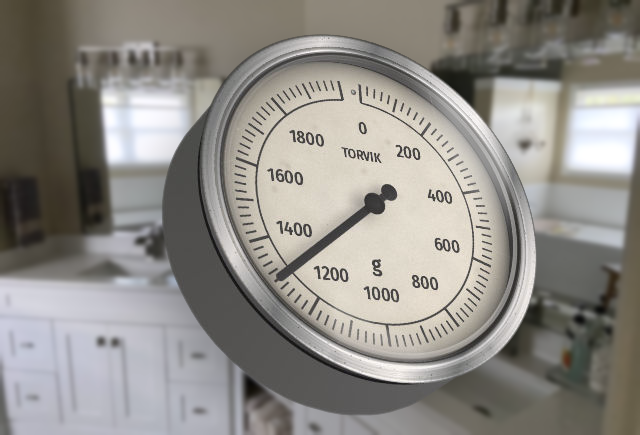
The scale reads 1300 g
